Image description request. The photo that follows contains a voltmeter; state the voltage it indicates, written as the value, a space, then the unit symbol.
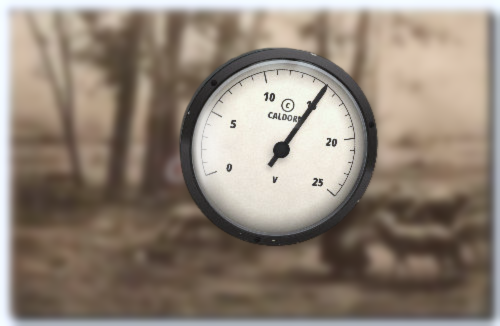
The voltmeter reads 15 V
